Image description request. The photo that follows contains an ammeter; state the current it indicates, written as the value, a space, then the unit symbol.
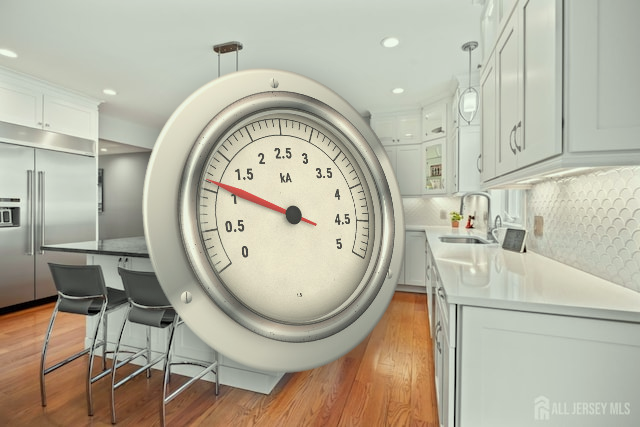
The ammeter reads 1.1 kA
